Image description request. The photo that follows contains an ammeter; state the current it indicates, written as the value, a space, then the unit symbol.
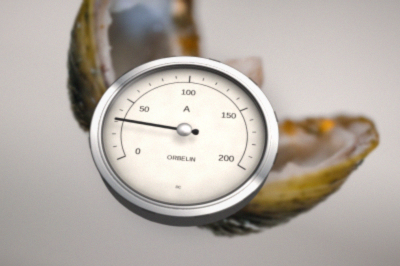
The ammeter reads 30 A
